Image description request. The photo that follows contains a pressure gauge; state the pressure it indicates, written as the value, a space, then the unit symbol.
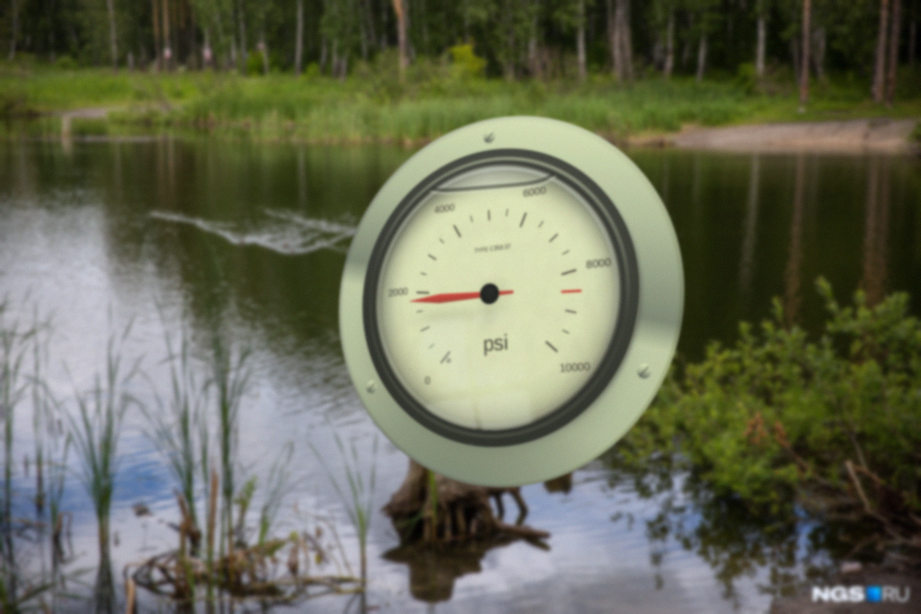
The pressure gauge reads 1750 psi
